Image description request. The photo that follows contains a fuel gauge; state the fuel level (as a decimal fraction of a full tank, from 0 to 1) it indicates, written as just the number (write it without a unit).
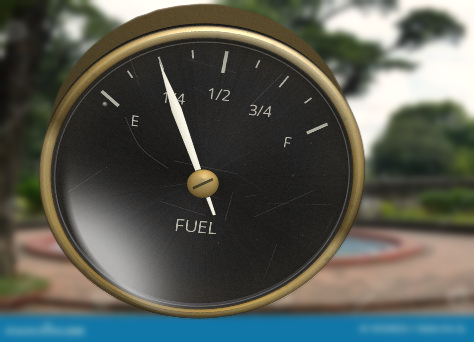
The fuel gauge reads 0.25
